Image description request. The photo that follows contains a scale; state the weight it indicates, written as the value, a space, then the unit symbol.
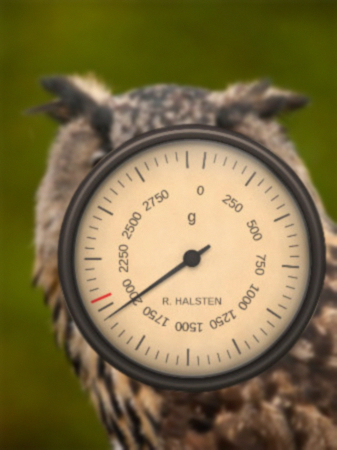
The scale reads 1950 g
